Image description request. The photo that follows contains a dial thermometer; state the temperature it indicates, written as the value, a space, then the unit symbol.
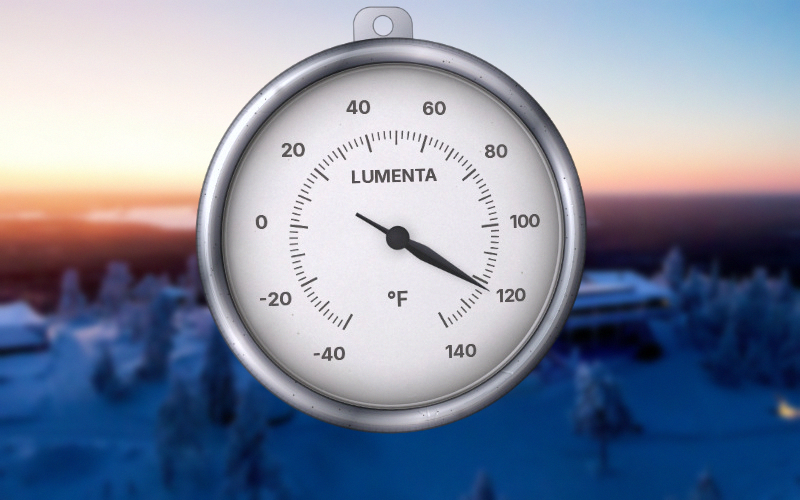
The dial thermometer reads 122 °F
